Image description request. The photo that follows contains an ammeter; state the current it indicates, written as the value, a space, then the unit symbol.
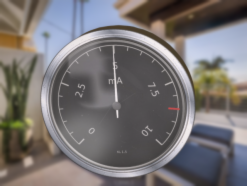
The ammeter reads 5 mA
